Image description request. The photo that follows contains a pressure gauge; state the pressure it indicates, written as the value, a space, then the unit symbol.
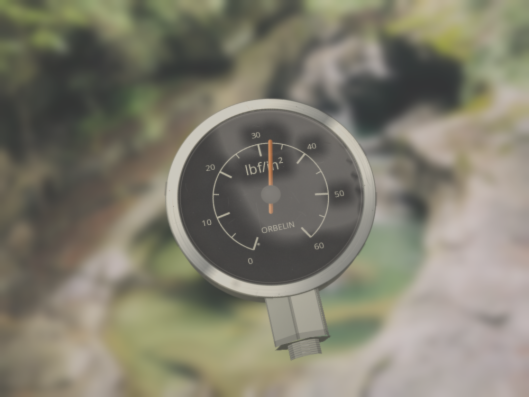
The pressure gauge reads 32.5 psi
